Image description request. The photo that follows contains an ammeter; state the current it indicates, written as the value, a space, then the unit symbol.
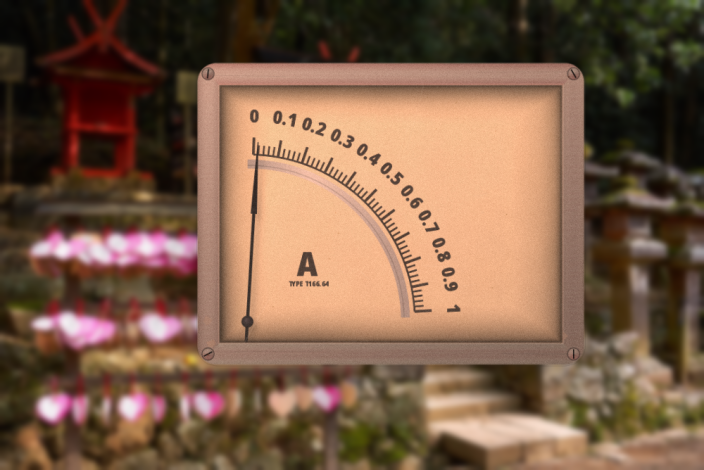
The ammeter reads 0.02 A
